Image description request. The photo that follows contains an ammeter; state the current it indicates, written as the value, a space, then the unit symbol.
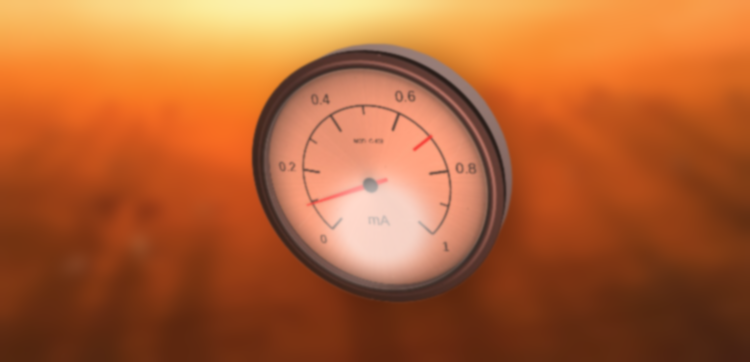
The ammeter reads 0.1 mA
